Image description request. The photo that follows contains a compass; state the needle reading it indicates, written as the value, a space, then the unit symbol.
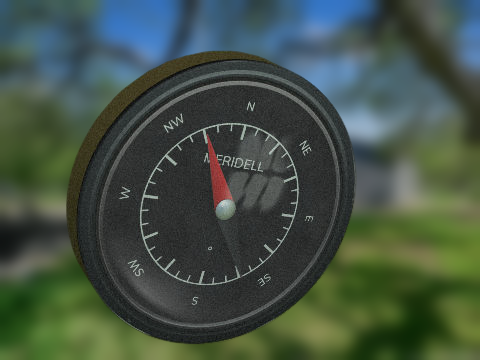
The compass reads 330 °
